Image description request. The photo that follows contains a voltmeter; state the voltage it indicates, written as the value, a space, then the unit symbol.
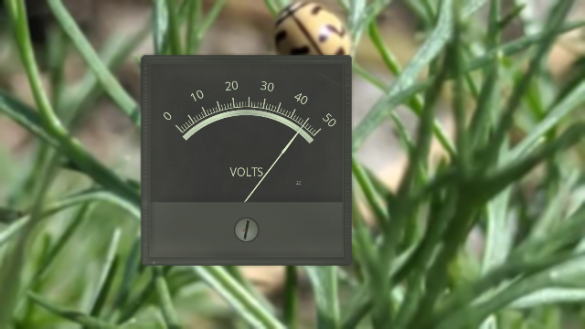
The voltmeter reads 45 V
